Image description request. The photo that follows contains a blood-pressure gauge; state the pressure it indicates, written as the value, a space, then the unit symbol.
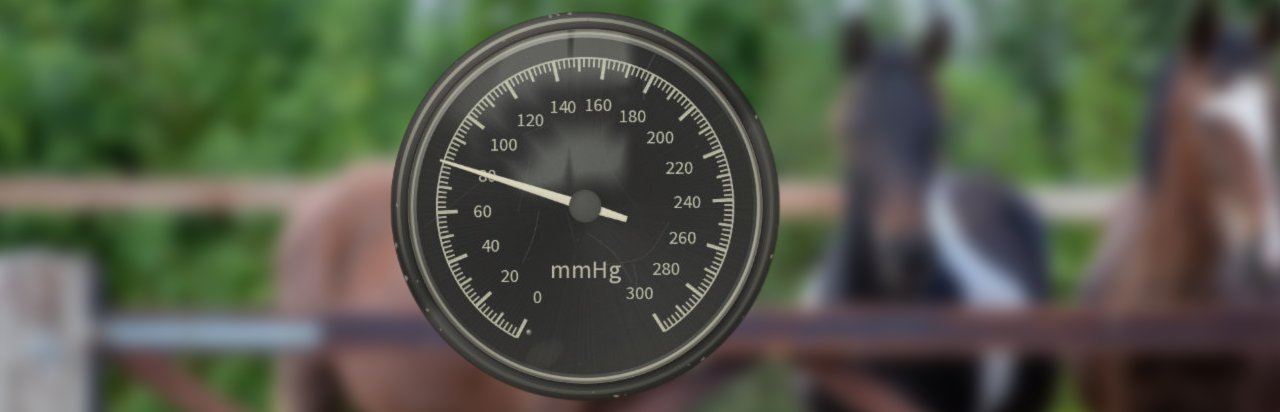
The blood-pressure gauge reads 80 mmHg
